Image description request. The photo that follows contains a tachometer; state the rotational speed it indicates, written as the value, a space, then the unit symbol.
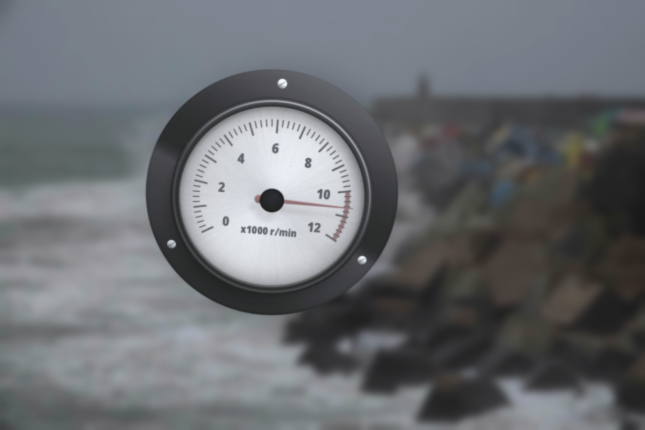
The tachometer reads 10600 rpm
